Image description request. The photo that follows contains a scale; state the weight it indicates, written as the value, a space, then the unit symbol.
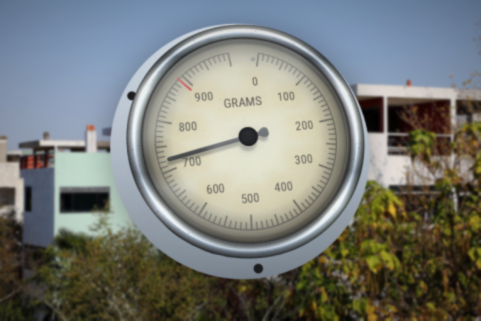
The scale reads 720 g
